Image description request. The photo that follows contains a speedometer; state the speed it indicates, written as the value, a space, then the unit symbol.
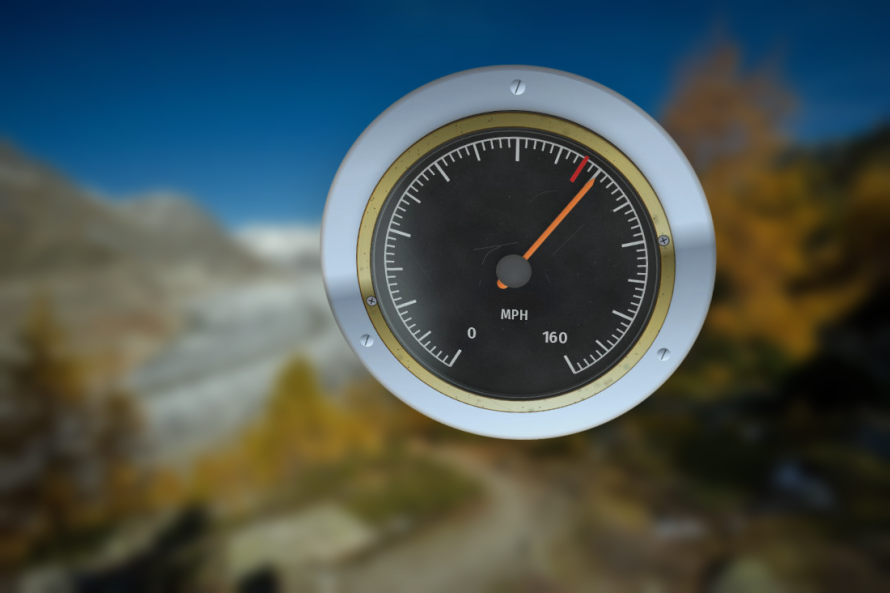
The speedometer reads 100 mph
